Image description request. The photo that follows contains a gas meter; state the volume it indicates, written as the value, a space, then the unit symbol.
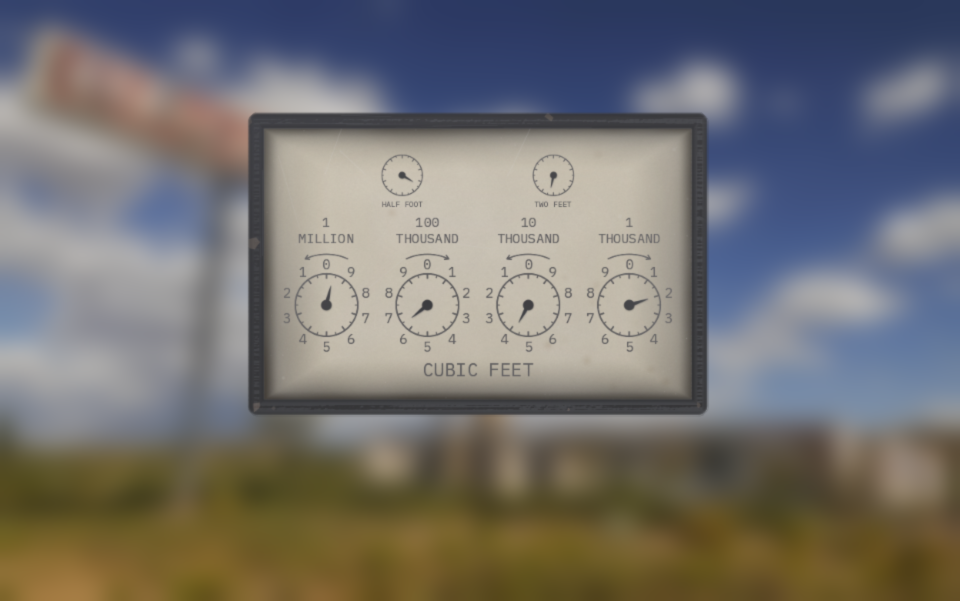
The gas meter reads 964200 ft³
